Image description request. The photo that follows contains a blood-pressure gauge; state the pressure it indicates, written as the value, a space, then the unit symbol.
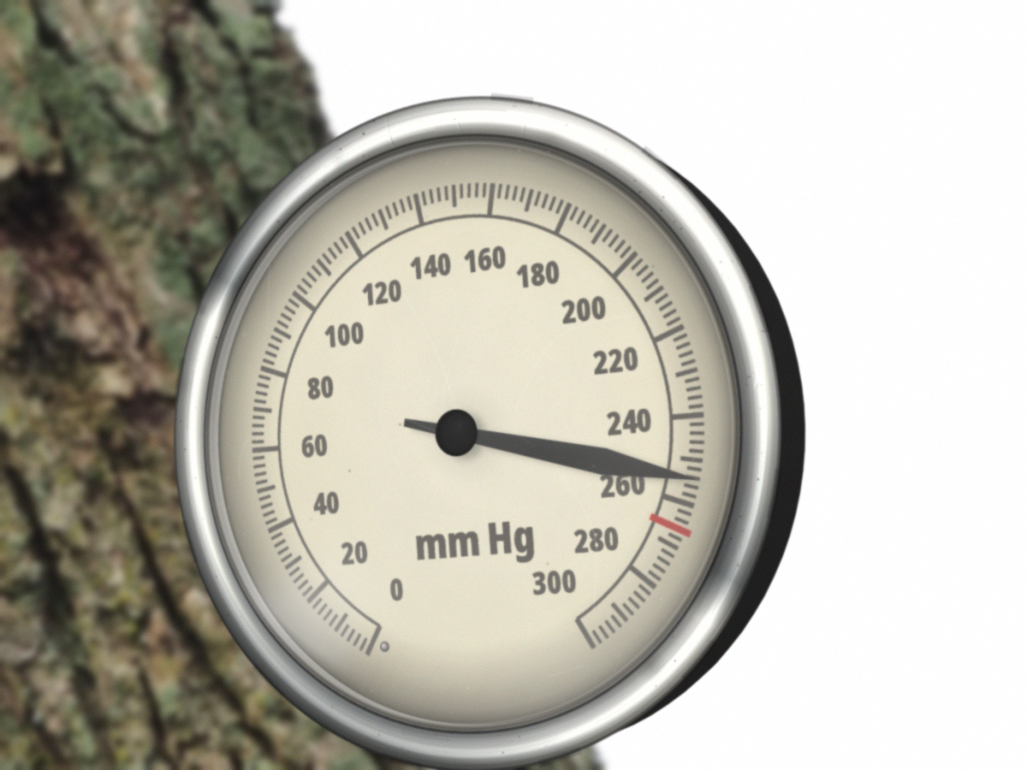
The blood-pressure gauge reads 254 mmHg
